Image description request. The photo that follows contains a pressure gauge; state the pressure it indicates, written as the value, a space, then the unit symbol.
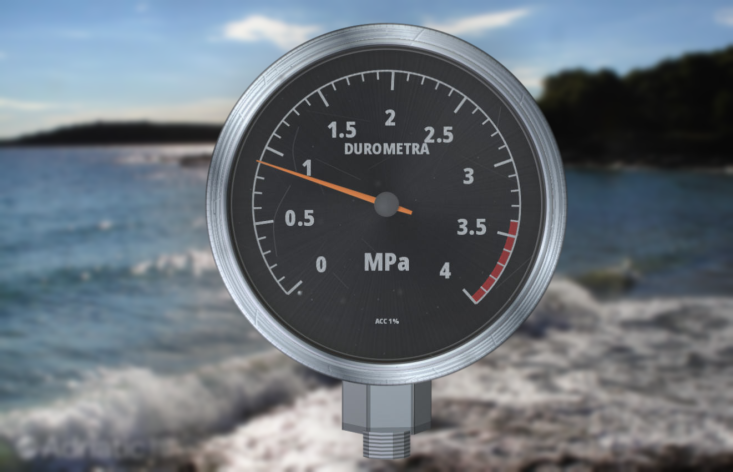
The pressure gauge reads 0.9 MPa
